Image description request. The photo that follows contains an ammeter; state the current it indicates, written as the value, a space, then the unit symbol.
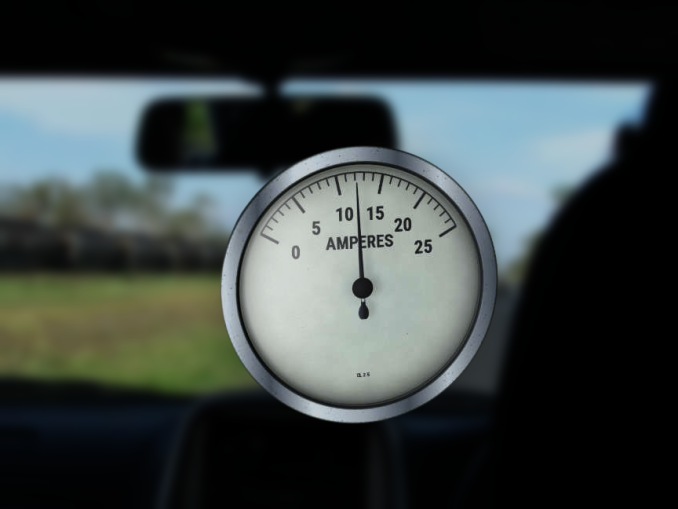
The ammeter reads 12 A
